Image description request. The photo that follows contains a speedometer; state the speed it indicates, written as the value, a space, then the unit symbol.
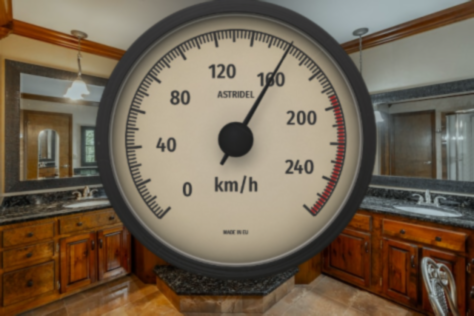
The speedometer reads 160 km/h
